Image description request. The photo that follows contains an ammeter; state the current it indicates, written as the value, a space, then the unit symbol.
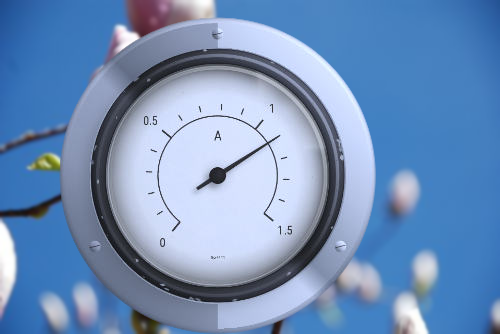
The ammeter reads 1.1 A
